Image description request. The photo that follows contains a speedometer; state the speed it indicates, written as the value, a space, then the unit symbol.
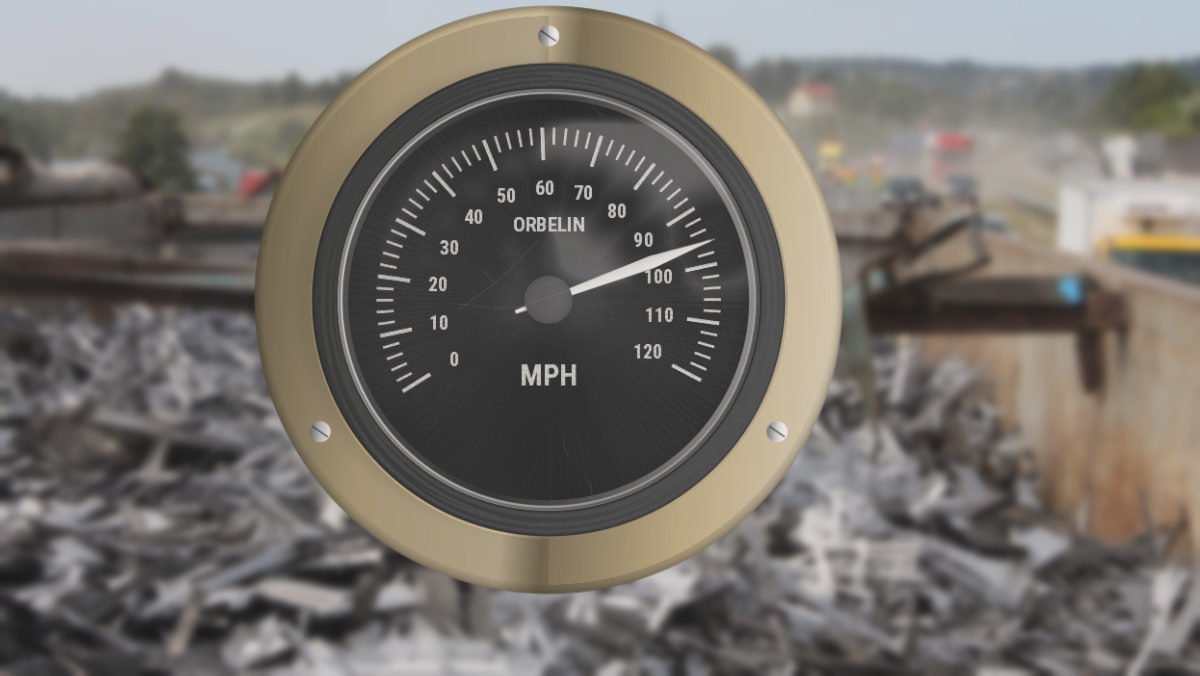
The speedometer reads 96 mph
